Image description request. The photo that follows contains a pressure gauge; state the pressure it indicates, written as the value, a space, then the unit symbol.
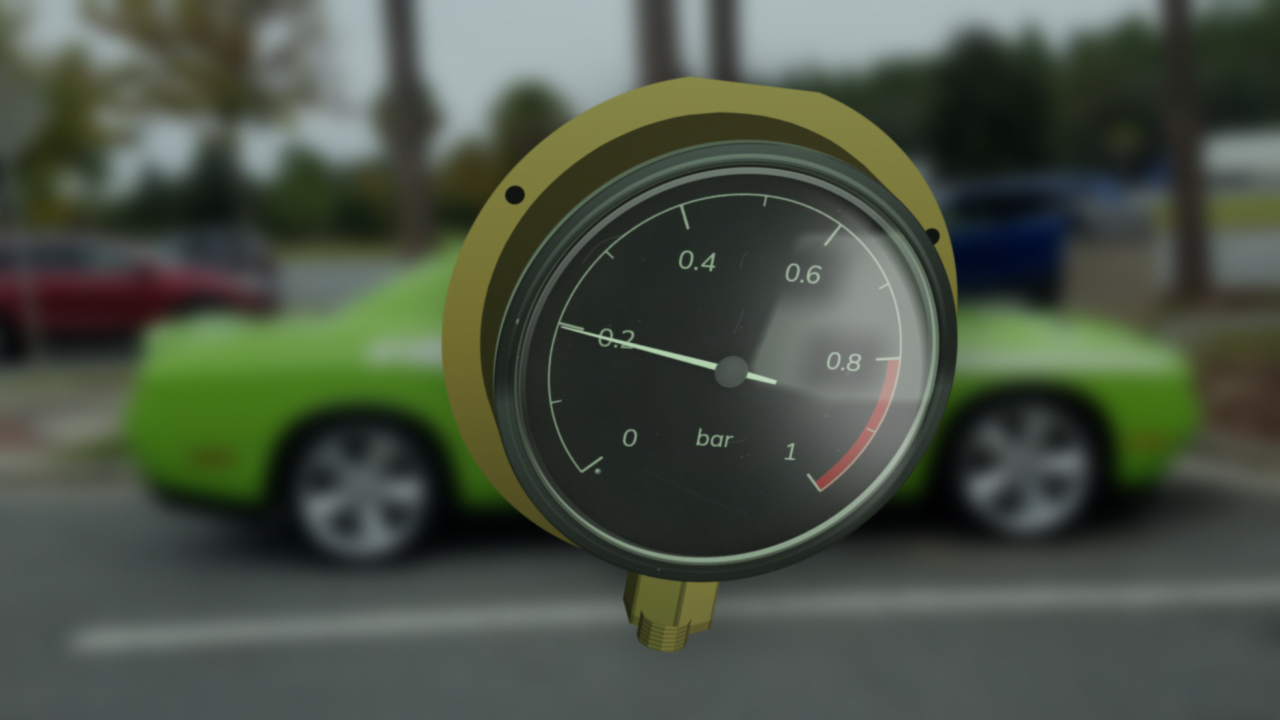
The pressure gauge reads 0.2 bar
